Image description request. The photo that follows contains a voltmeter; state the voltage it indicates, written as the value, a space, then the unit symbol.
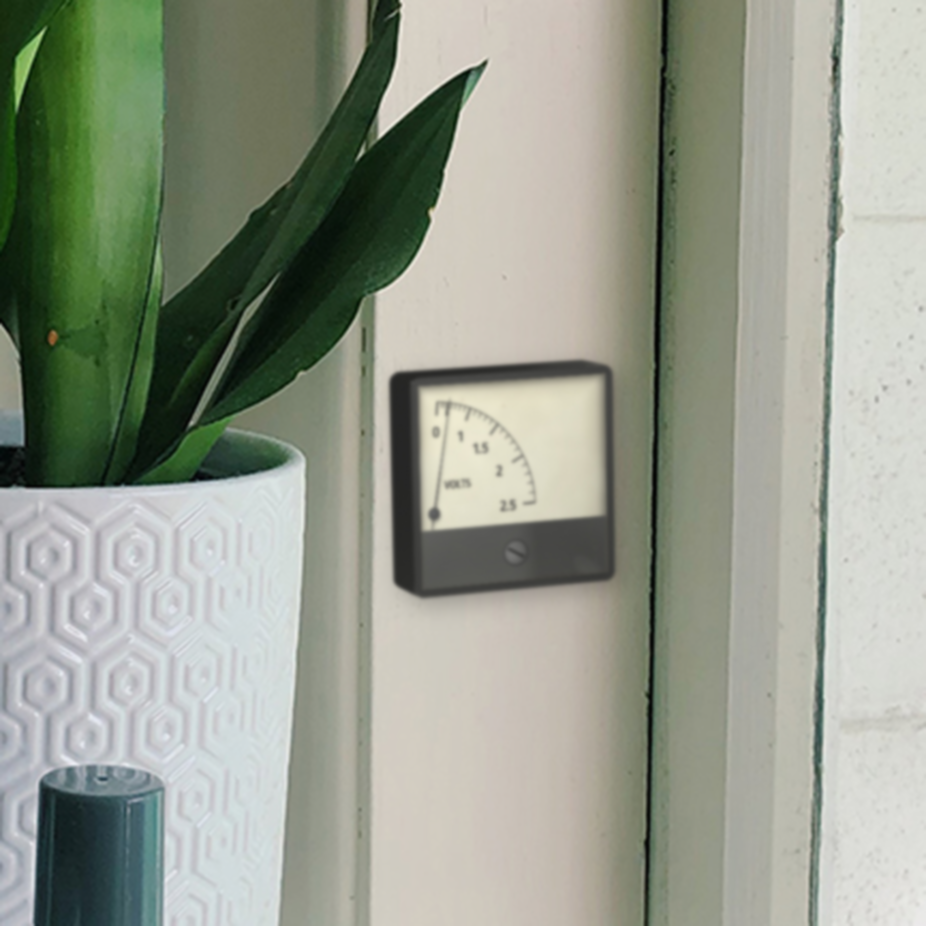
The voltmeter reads 0.5 V
